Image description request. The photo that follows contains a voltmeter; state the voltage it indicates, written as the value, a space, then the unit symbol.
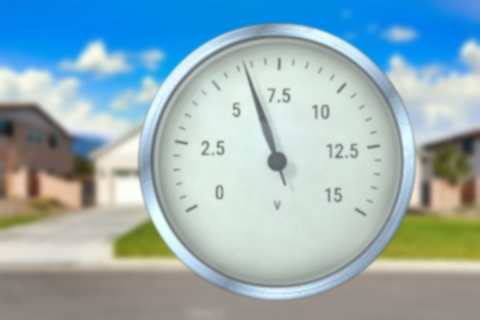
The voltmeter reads 6.25 V
